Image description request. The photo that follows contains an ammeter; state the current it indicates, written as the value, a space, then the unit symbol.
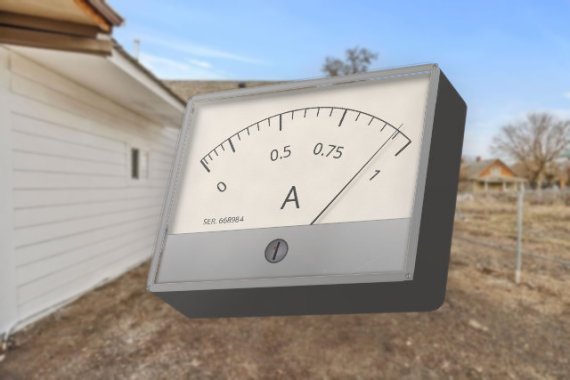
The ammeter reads 0.95 A
